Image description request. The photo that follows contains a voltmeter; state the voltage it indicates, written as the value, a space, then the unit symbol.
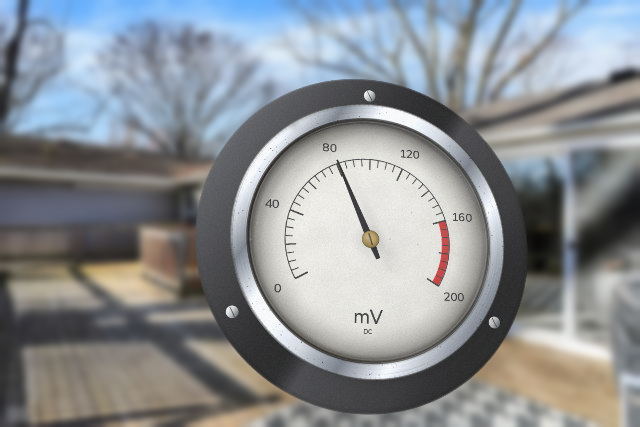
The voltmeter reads 80 mV
